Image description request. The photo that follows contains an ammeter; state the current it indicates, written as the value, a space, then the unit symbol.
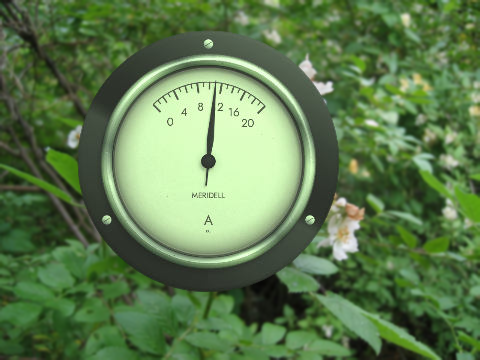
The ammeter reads 11 A
